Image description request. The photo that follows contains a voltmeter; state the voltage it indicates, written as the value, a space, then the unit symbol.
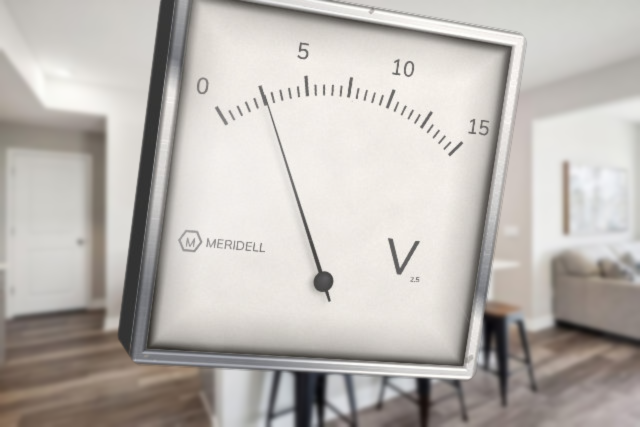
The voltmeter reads 2.5 V
